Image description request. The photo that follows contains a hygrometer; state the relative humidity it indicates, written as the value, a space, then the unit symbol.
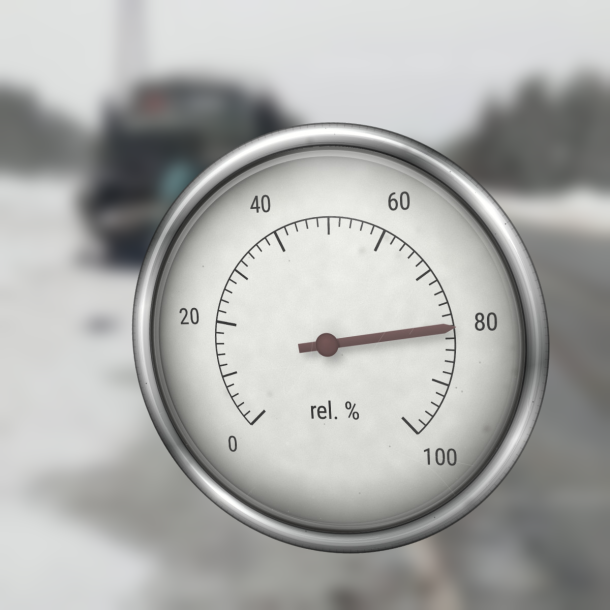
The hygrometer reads 80 %
